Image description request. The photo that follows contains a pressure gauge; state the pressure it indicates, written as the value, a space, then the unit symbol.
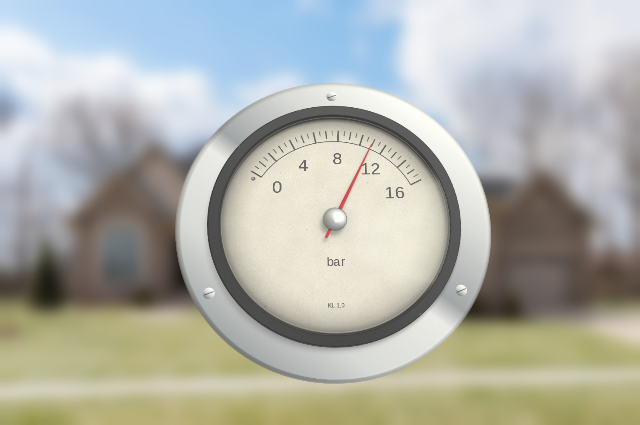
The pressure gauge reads 11 bar
